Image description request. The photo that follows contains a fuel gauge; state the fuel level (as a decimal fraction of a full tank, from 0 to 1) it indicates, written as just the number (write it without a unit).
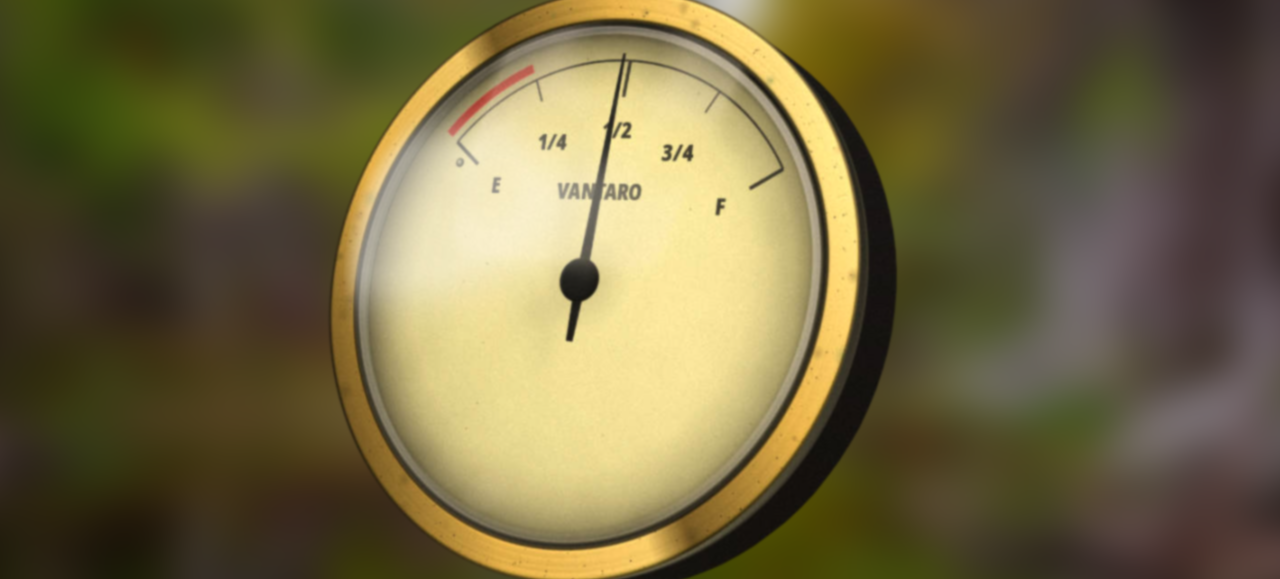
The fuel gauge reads 0.5
